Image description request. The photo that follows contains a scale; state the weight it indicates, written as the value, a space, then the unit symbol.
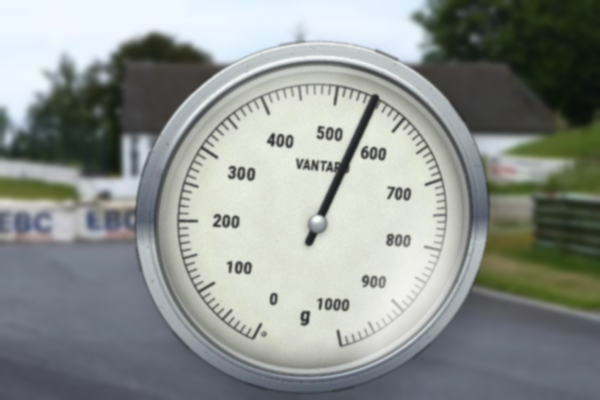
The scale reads 550 g
